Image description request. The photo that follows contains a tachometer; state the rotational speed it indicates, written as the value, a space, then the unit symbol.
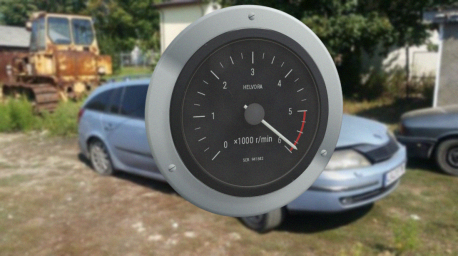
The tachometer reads 5875 rpm
